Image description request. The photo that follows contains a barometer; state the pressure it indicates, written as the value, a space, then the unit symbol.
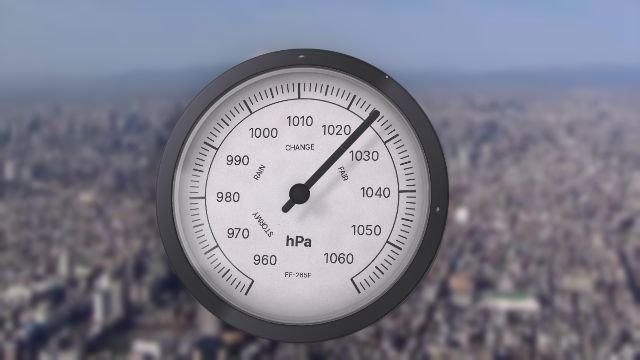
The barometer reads 1025 hPa
